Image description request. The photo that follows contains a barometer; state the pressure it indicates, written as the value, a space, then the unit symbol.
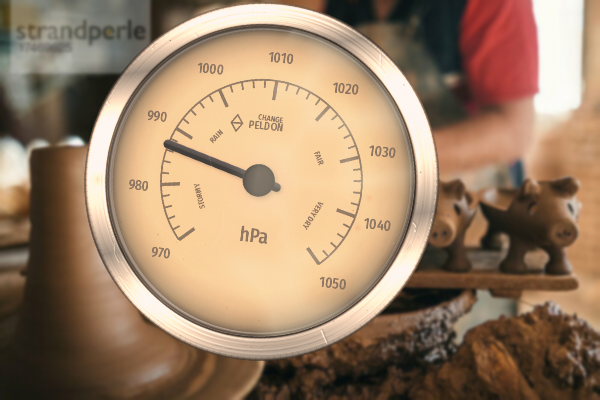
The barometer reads 987 hPa
